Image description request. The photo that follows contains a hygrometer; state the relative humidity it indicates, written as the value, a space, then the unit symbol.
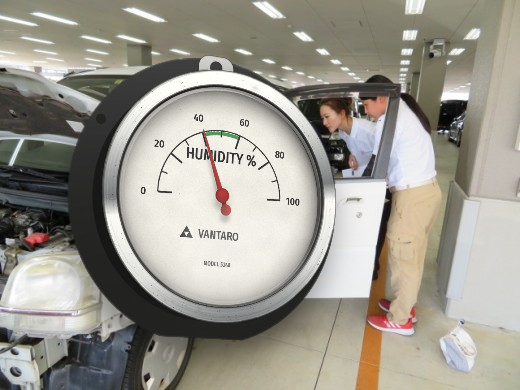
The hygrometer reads 40 %
